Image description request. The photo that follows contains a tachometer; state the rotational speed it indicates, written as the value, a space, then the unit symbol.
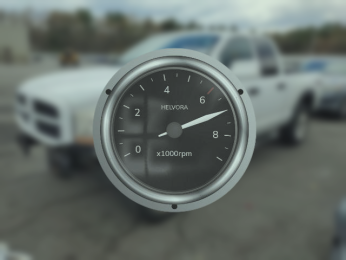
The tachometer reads 7000 rpm
